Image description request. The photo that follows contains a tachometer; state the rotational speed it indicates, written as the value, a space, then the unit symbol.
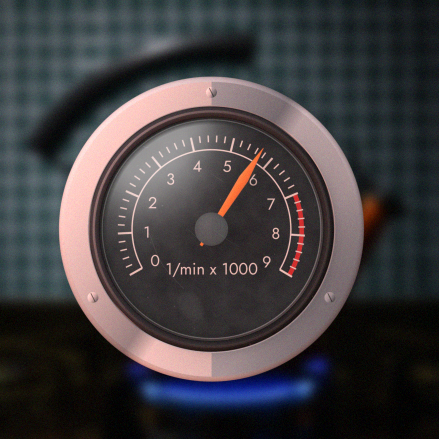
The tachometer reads 5700 rpm
